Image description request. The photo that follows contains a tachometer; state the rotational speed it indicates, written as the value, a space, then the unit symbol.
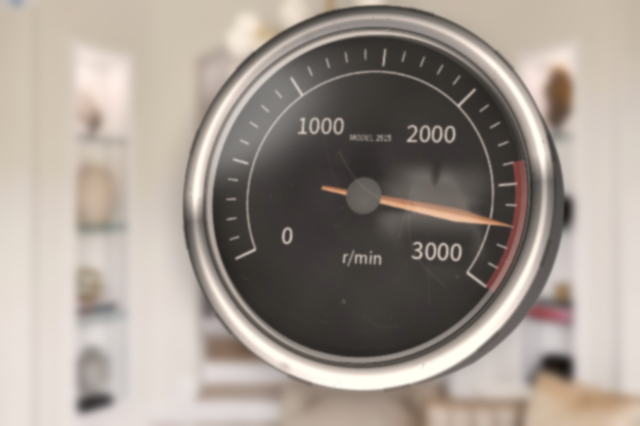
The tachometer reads 2700 rpm
